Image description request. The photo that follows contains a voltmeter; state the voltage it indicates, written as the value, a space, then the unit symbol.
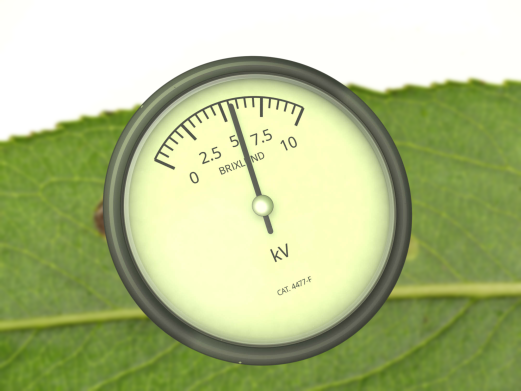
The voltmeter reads 5.5 kV
